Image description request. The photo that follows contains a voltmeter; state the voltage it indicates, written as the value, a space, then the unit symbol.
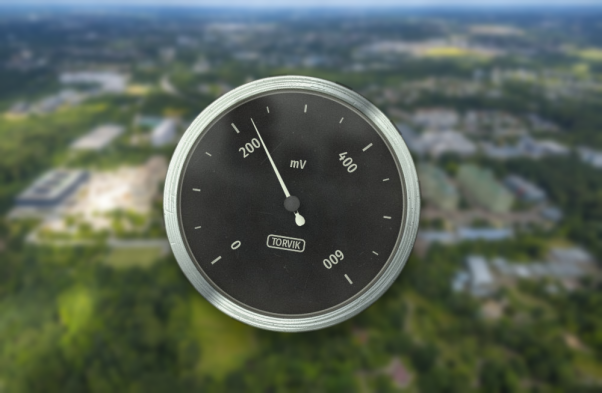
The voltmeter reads 225 mV
